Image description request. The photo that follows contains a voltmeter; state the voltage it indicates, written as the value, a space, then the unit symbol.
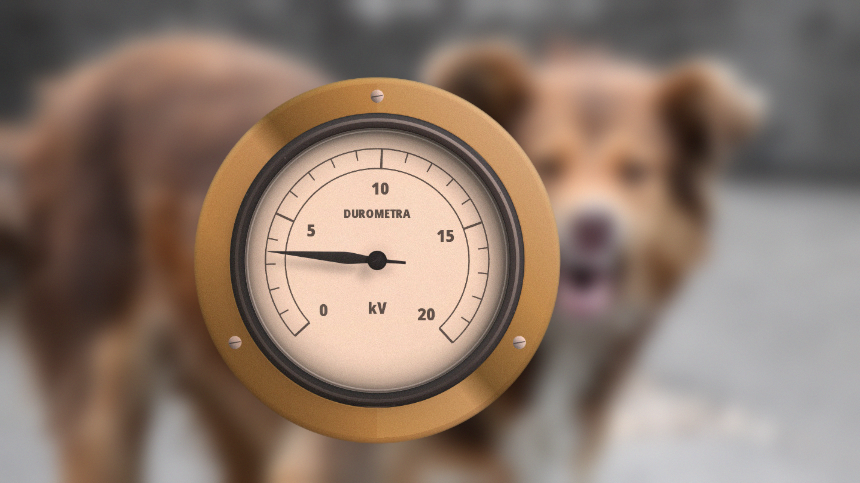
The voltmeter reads 3.5 kV
